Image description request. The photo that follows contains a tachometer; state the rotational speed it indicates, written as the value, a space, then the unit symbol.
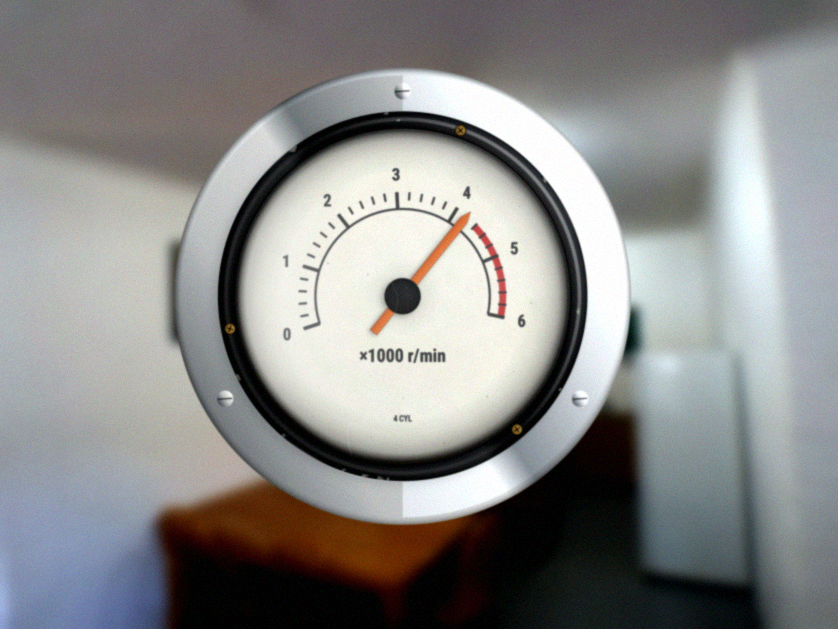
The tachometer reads 4200 rpm
